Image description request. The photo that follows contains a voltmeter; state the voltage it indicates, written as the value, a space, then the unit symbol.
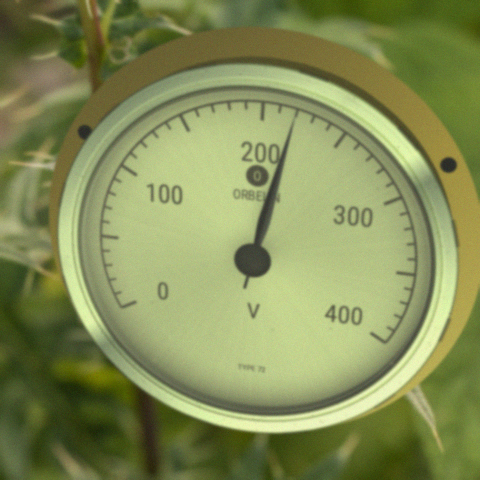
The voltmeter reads 220 V
